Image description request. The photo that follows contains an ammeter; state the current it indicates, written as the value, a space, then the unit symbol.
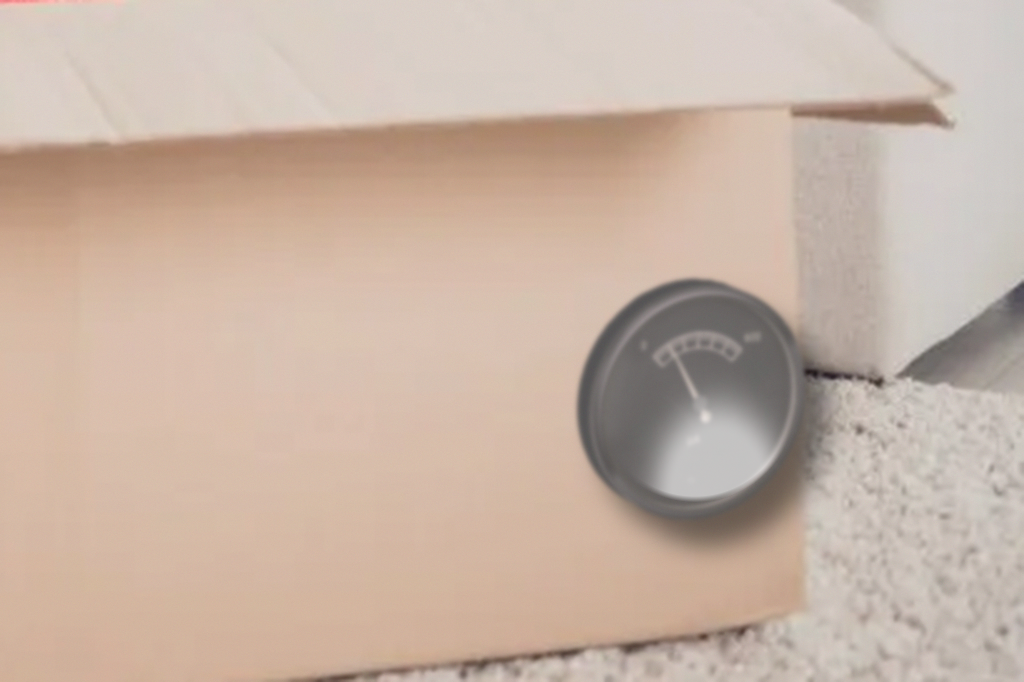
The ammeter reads 100 µA
